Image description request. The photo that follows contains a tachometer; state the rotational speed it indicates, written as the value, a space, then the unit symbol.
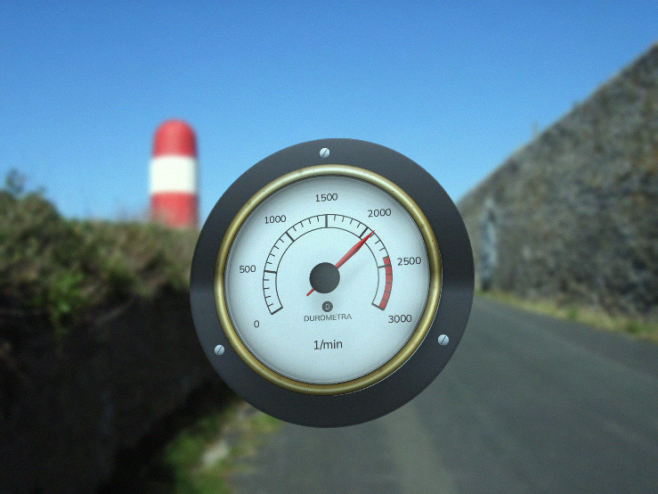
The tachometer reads 2100 rpm
